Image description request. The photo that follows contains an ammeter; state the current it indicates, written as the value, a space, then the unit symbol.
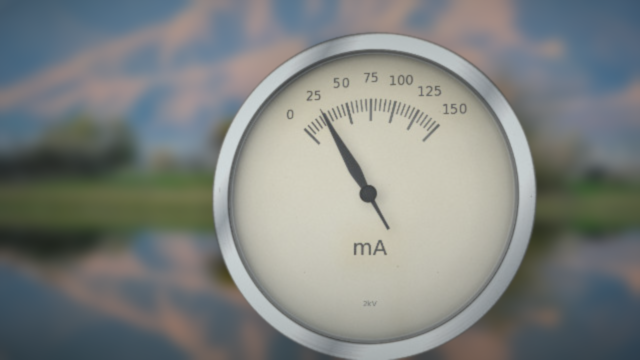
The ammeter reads 25 mA
